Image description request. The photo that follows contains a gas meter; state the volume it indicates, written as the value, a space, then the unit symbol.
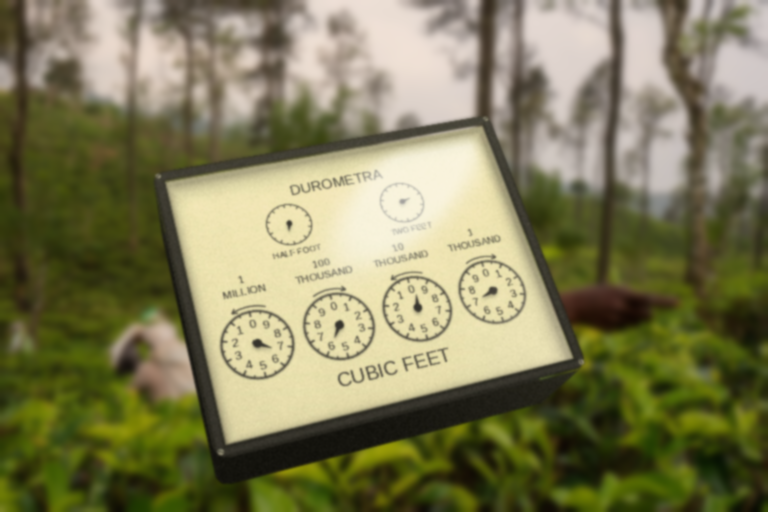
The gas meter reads 659700 ft³
